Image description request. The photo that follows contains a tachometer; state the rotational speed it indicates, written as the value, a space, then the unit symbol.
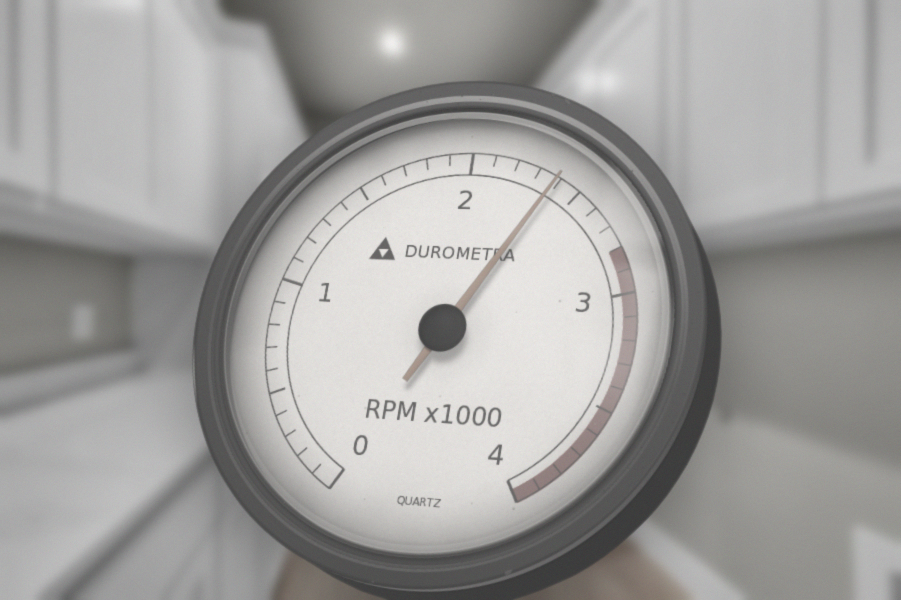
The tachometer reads 2400 rpm
